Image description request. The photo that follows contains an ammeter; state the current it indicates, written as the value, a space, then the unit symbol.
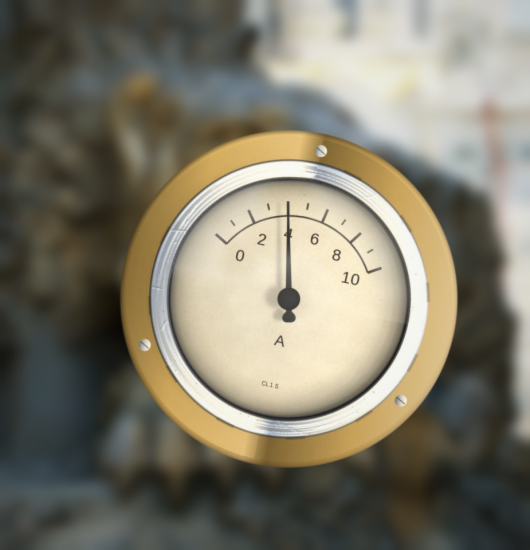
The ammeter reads 4 A
